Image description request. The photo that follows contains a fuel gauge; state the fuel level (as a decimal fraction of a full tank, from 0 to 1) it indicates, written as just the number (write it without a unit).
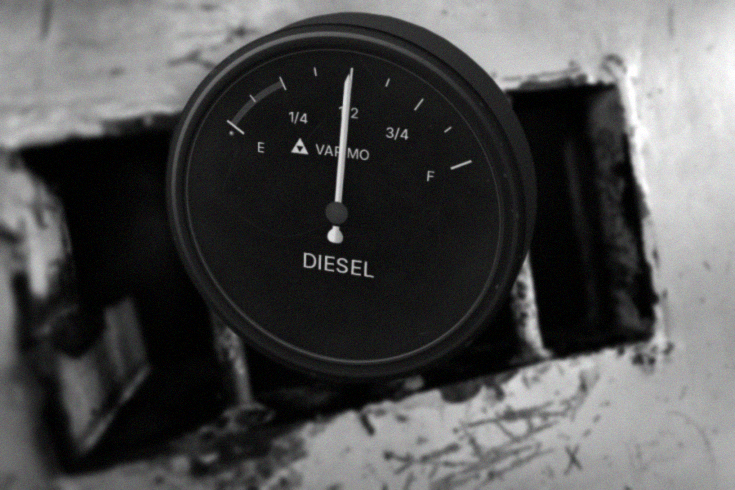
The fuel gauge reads 0.5
